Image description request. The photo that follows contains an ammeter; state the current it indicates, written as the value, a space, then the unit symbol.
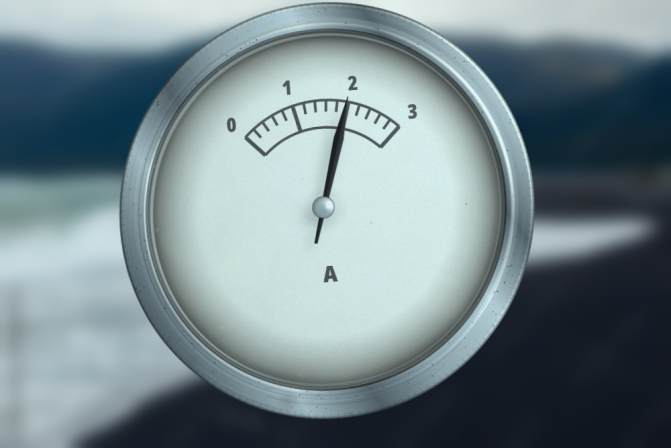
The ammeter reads 2 A
